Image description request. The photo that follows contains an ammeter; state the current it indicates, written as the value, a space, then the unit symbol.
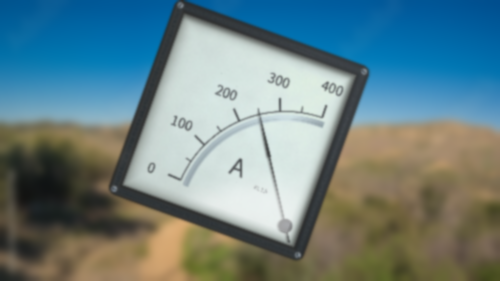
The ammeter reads 250 A
